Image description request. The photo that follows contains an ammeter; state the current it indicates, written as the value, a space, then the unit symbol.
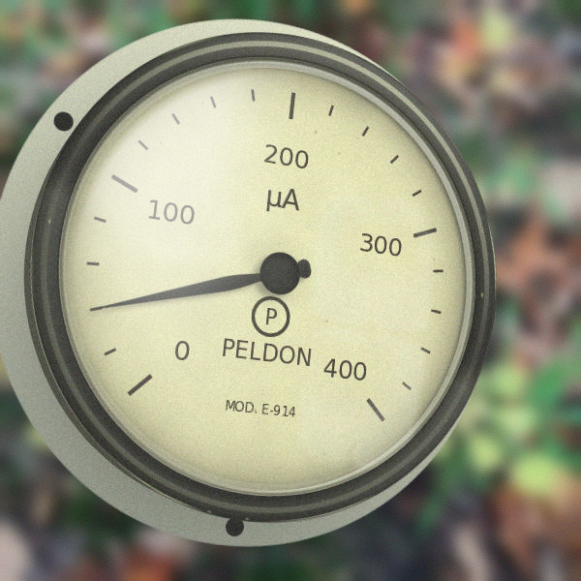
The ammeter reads 40 µA
